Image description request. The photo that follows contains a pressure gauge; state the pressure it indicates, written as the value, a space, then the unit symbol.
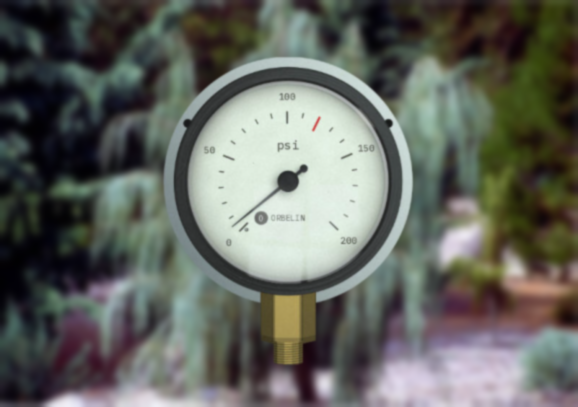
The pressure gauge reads 5 psi
